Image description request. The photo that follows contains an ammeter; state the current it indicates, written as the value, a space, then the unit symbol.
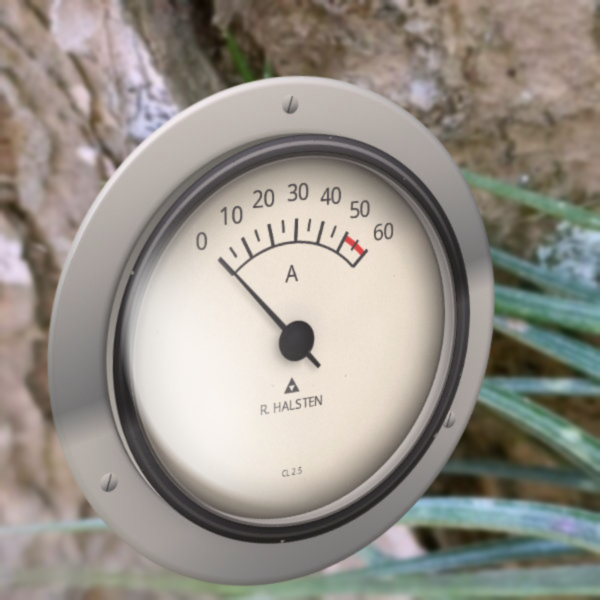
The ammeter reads 0 A
